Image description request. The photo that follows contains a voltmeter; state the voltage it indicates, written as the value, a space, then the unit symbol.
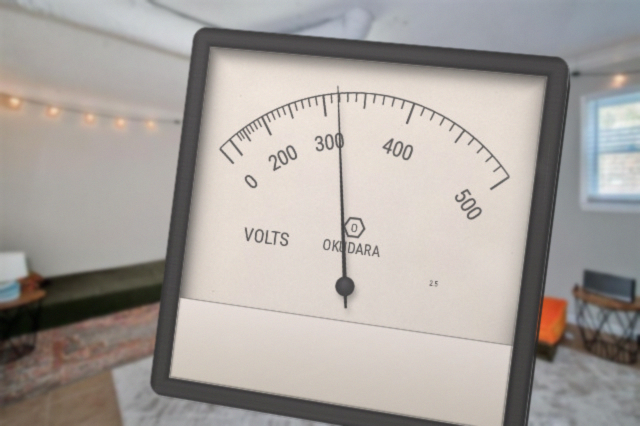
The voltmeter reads 320 V
